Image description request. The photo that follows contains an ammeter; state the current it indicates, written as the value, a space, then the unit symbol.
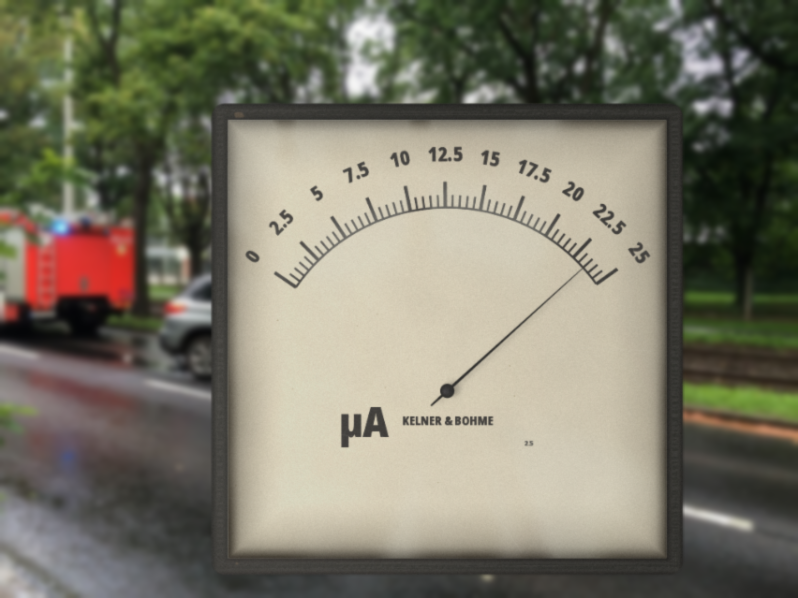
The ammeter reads 23.5 µA
